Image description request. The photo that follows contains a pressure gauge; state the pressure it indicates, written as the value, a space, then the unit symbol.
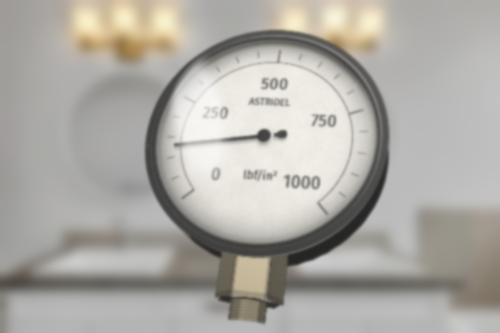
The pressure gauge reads 125 psi
